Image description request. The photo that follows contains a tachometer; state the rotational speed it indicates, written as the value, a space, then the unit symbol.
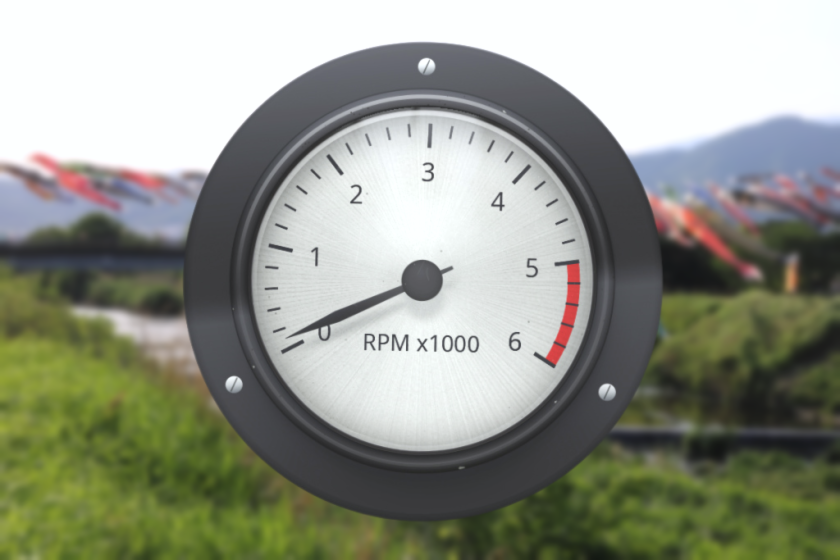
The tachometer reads 100 rpm
